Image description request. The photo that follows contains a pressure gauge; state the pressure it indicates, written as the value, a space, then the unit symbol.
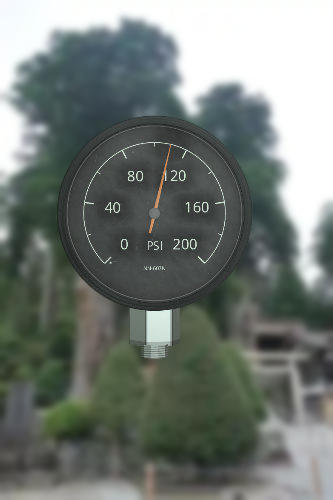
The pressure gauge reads 110 psi
